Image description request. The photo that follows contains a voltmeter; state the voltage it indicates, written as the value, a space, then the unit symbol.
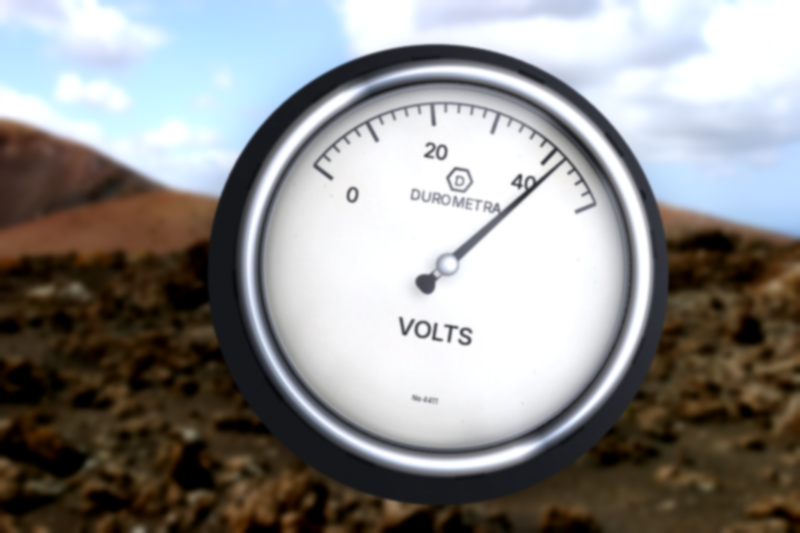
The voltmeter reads 42 V
